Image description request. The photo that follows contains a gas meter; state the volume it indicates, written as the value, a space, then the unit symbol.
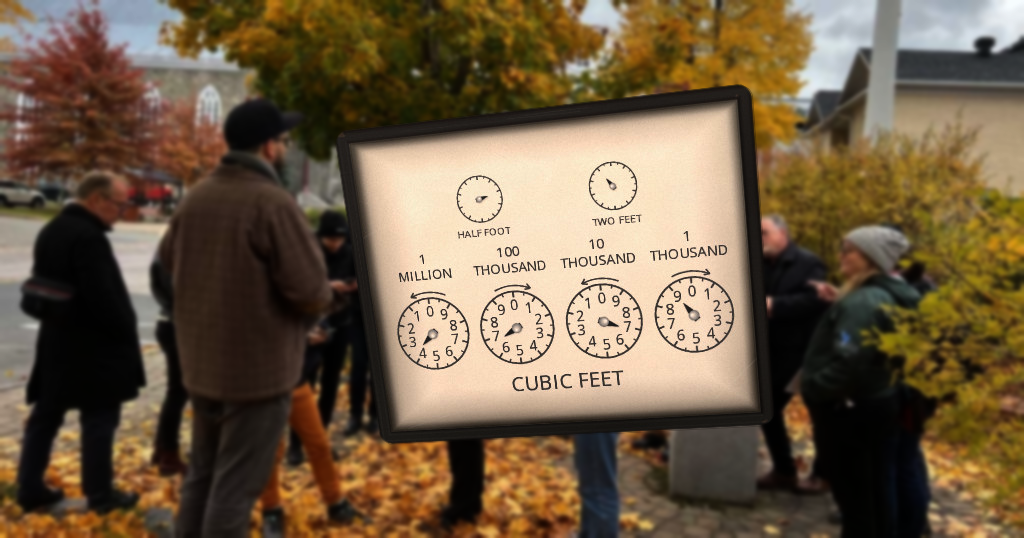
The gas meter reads 366900 ft³
